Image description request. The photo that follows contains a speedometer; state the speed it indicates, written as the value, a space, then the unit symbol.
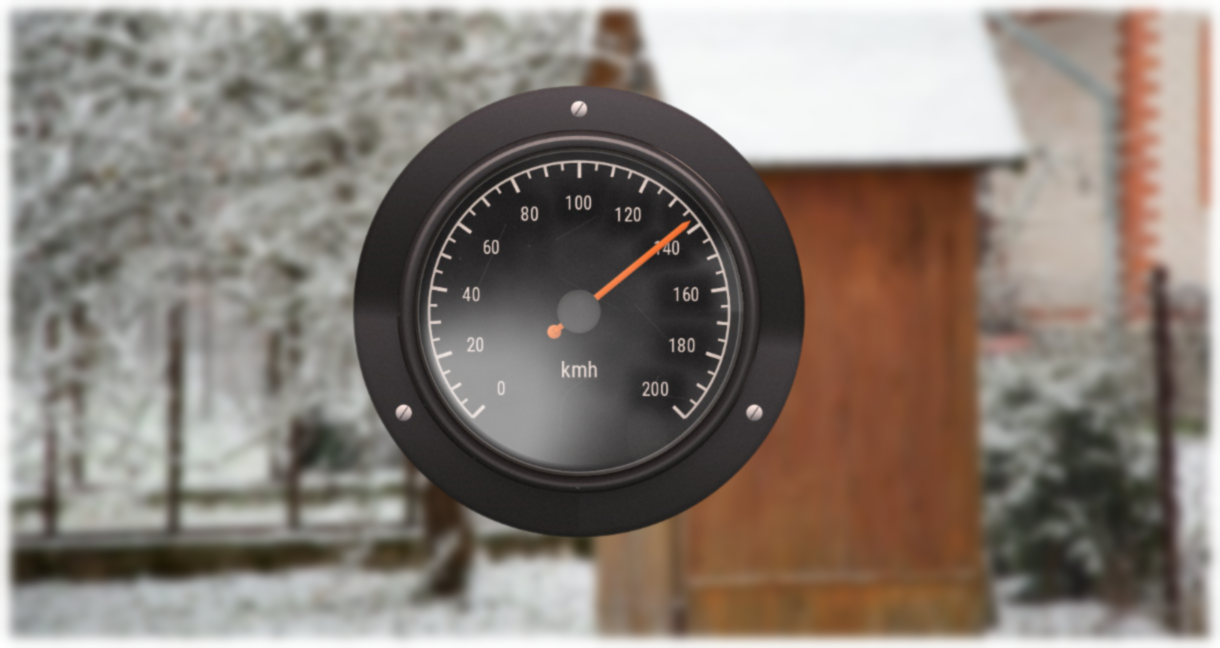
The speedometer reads 137.5 km/h
